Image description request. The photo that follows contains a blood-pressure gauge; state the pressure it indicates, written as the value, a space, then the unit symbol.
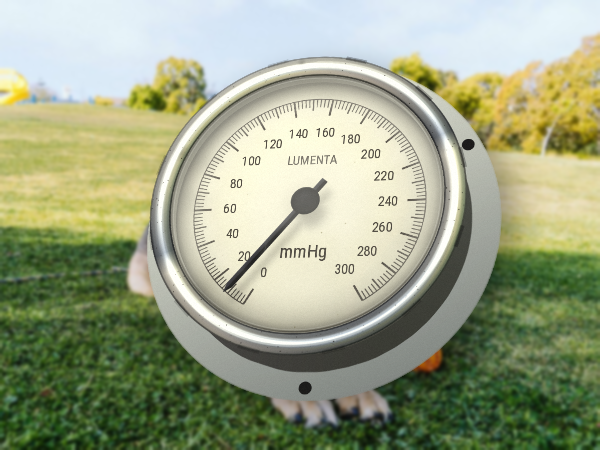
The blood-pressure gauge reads 10 mmHg
